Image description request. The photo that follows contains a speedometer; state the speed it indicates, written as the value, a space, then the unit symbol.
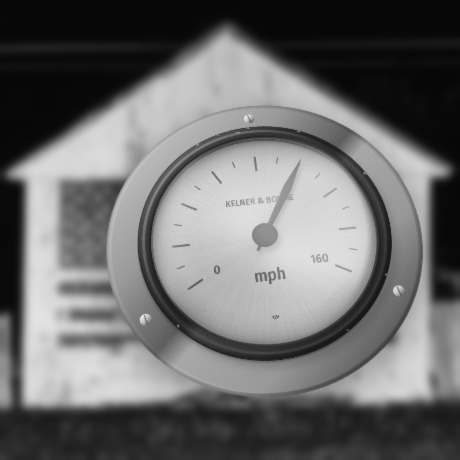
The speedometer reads 100 mph
